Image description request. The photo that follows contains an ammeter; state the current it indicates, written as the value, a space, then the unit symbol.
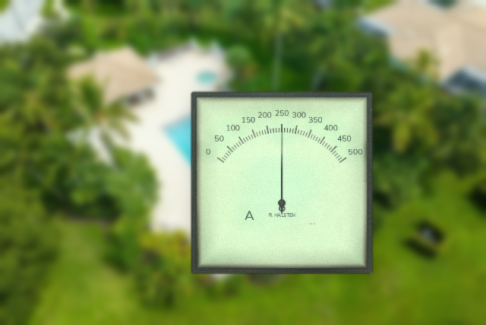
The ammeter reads 250 A
